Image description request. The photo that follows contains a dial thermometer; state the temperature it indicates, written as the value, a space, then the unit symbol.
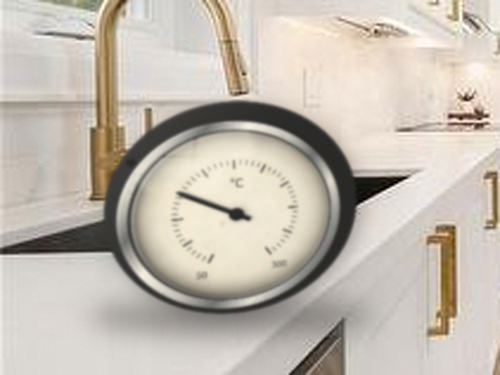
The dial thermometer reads 125 °C
